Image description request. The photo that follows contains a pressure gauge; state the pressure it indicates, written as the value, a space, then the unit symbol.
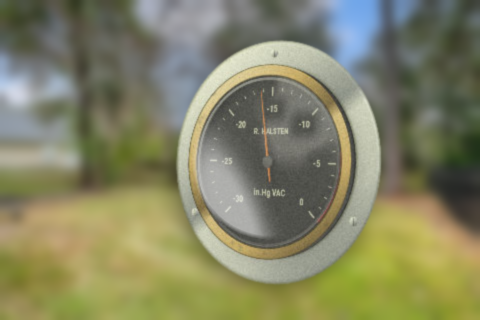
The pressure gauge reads -16 inHg
